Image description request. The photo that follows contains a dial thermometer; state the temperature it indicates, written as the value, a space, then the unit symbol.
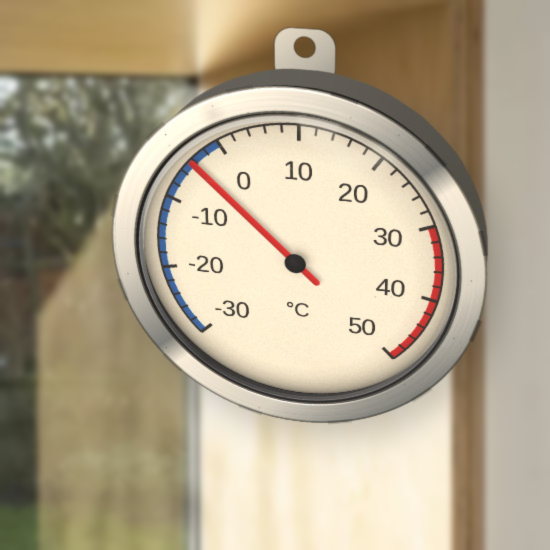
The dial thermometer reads -4 °C
